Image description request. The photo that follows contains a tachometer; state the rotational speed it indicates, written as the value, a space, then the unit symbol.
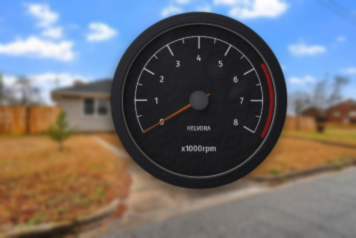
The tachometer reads 0 rpm
